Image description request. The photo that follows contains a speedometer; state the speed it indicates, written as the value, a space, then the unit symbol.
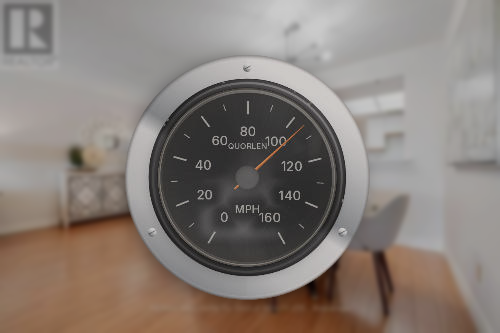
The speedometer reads 105 mph
